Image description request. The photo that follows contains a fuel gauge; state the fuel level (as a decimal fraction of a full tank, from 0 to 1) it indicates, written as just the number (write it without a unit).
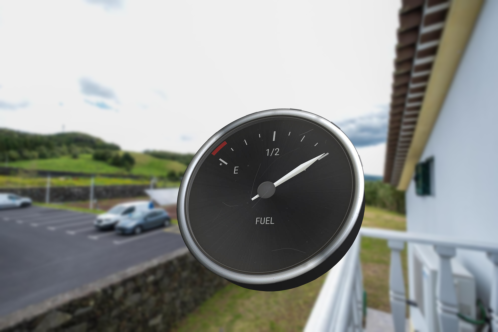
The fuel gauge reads 1
